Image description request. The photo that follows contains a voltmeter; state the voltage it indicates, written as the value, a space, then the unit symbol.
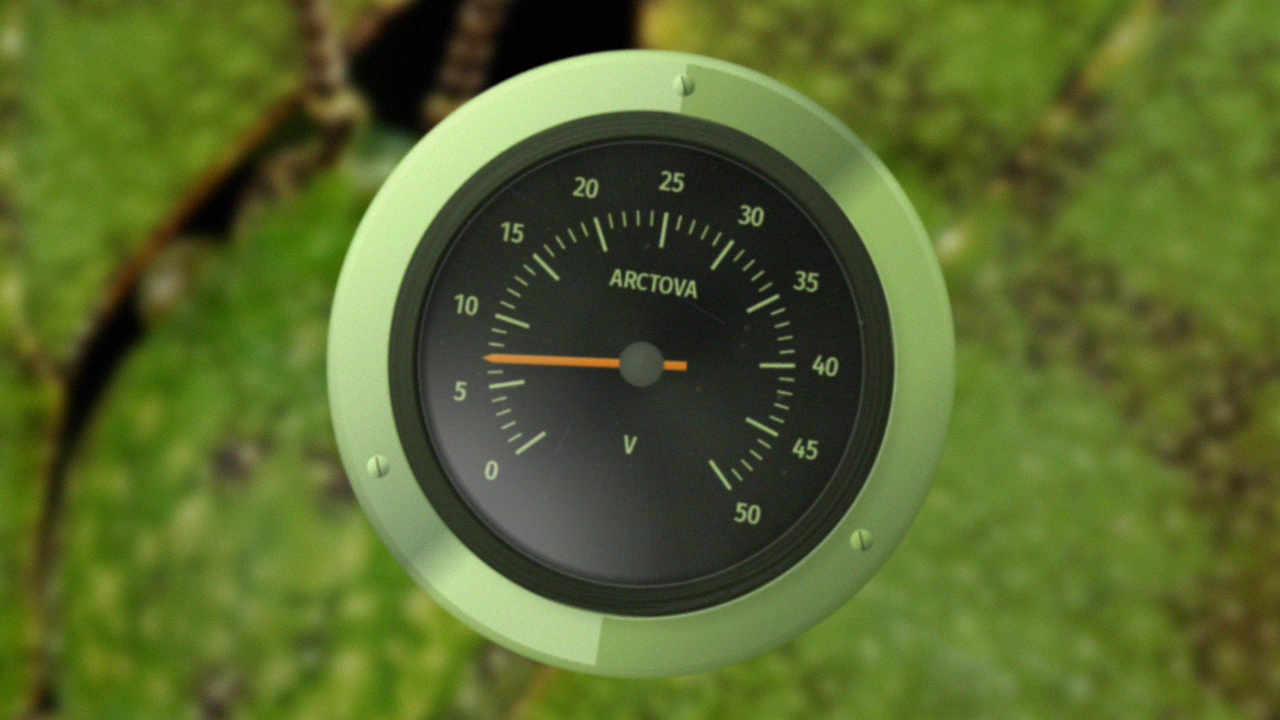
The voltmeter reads 7 V
